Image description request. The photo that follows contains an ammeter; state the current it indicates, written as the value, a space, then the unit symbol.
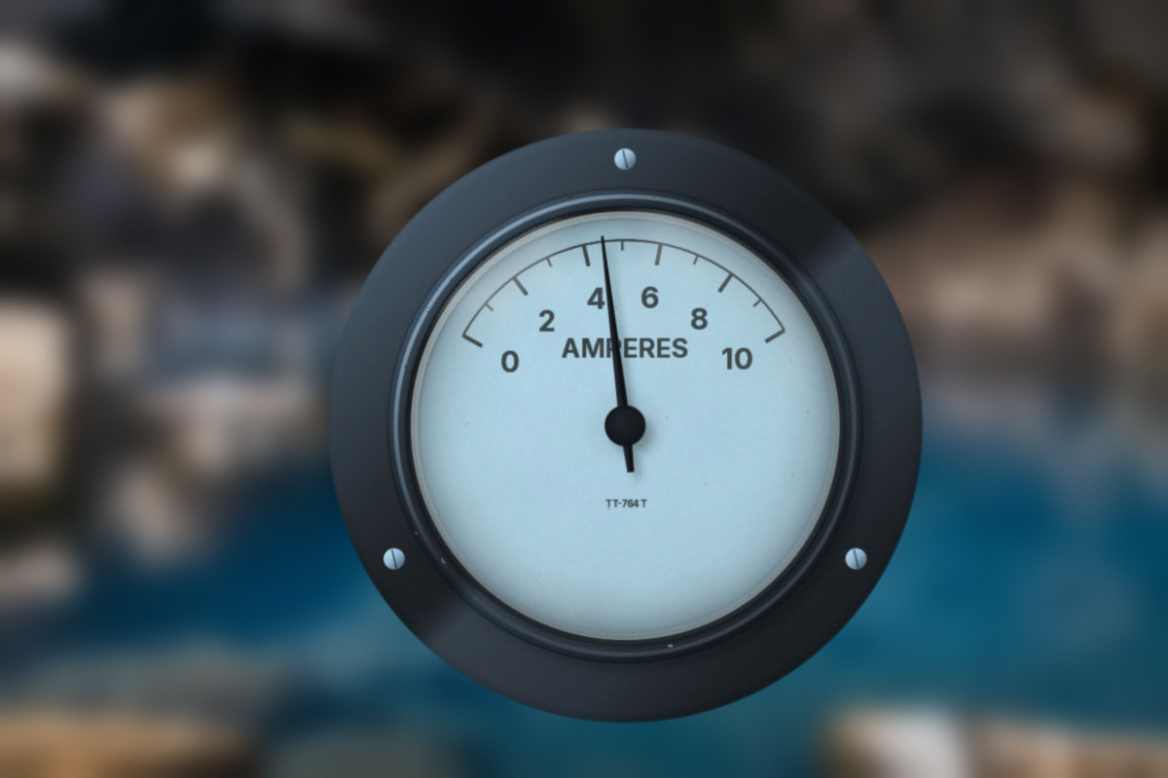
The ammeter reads 4.5 A
